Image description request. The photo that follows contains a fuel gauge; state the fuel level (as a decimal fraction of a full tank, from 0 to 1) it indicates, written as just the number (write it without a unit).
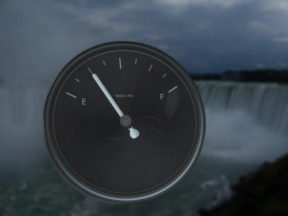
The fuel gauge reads 0.25
